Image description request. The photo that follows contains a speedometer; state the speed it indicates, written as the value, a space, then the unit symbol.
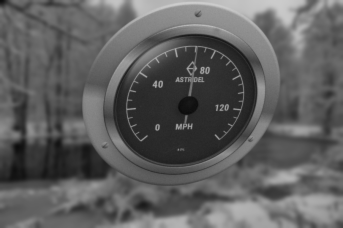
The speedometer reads 70 mph
